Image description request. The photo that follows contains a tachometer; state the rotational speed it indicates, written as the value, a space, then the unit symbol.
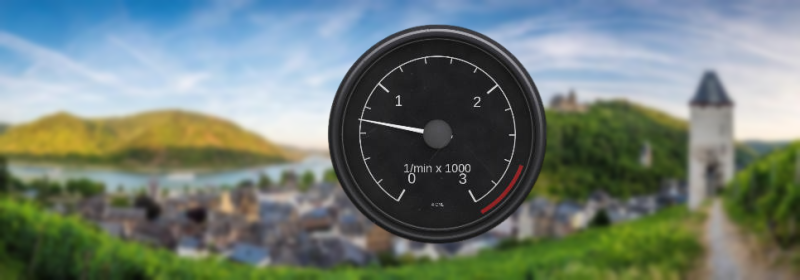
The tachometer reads 700 rpm
